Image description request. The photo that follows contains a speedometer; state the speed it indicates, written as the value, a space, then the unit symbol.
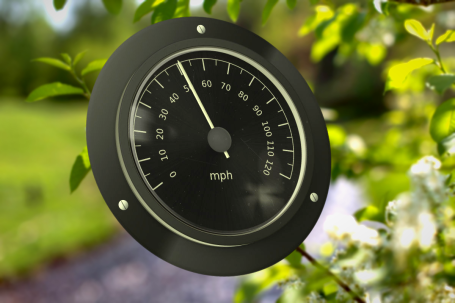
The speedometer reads 50 mph
